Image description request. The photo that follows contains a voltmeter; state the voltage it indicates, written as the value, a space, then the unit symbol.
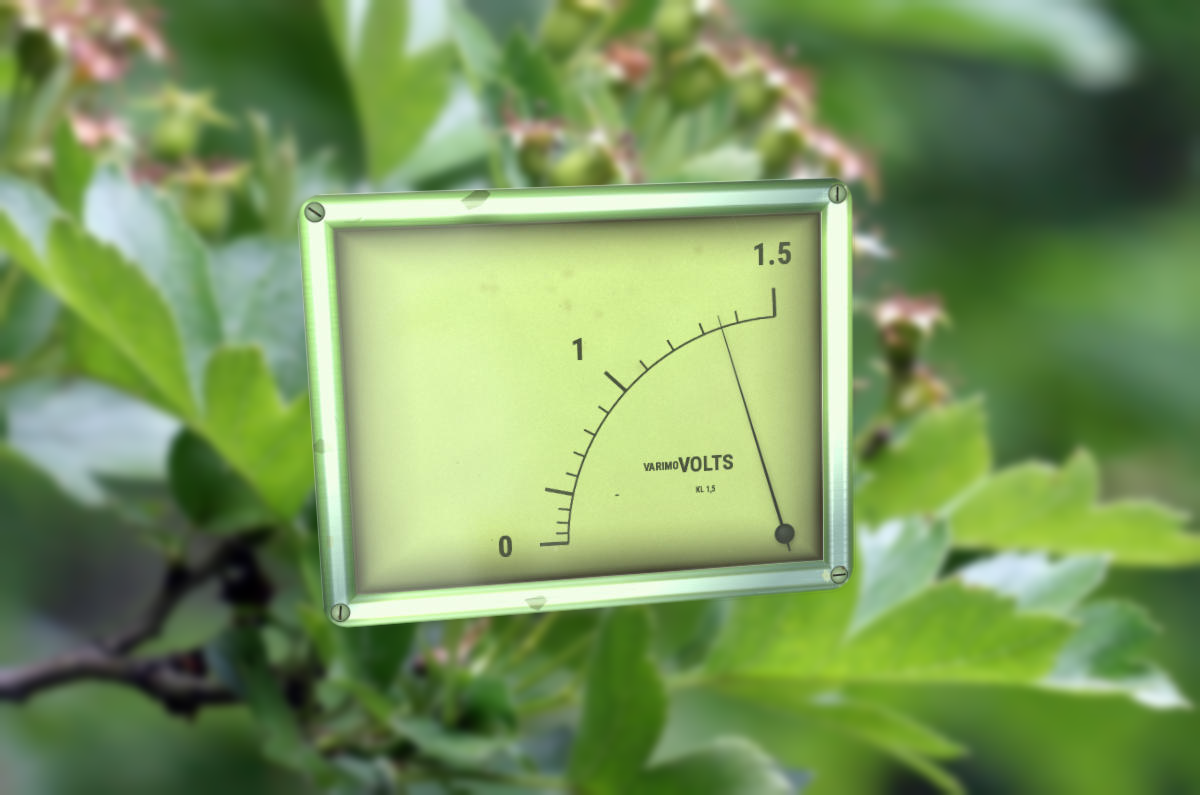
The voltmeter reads 1.35 V
